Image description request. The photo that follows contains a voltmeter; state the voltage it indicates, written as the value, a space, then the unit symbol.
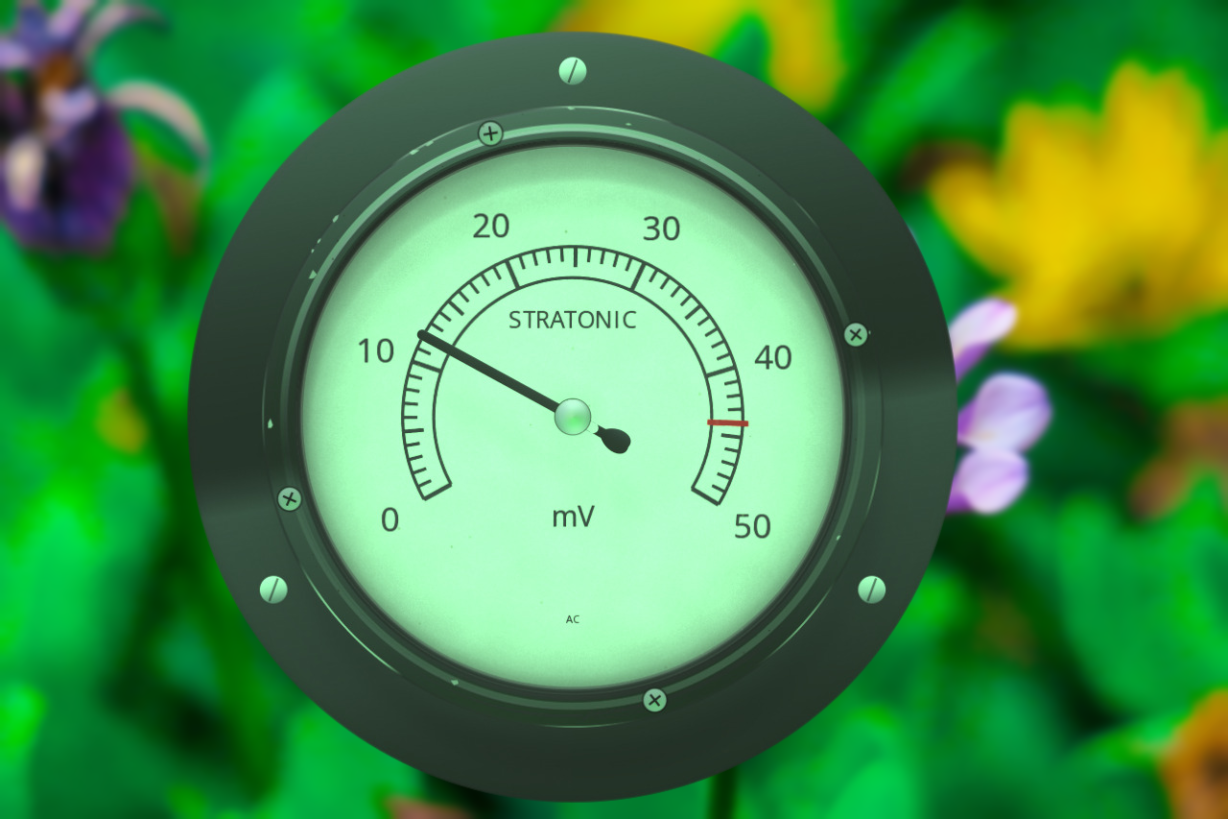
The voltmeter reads 12 mV
